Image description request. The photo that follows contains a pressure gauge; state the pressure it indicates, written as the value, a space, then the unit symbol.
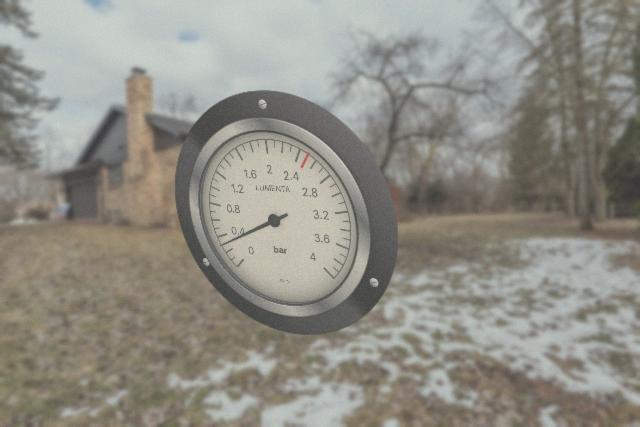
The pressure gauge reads 0.3 bar
